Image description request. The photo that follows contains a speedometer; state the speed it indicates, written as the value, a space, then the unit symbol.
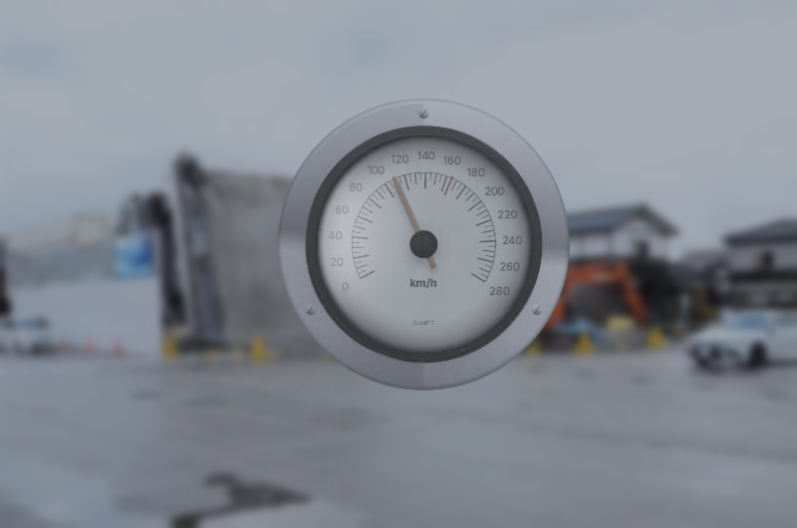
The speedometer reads 110 km/h
